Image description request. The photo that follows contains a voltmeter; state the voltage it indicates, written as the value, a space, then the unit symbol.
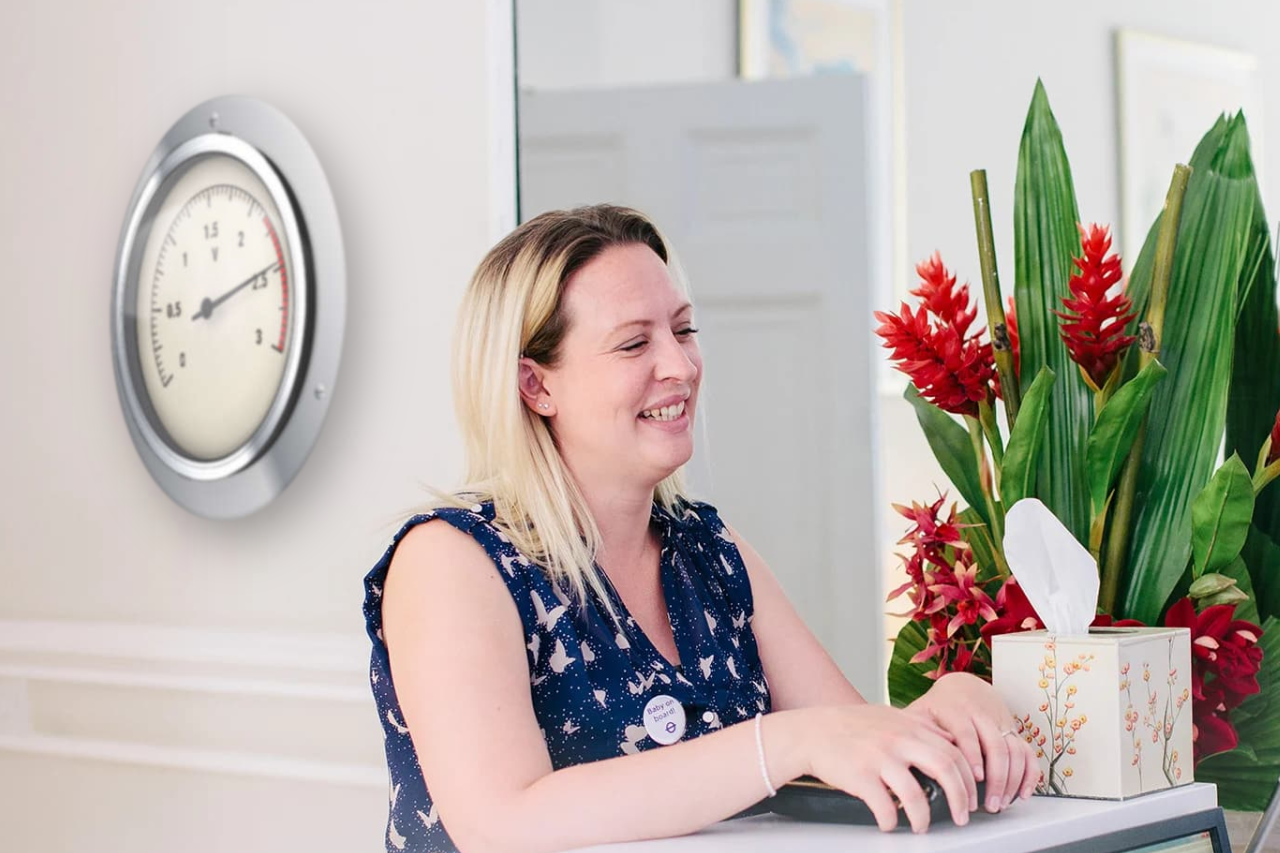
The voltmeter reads 2.5 V
